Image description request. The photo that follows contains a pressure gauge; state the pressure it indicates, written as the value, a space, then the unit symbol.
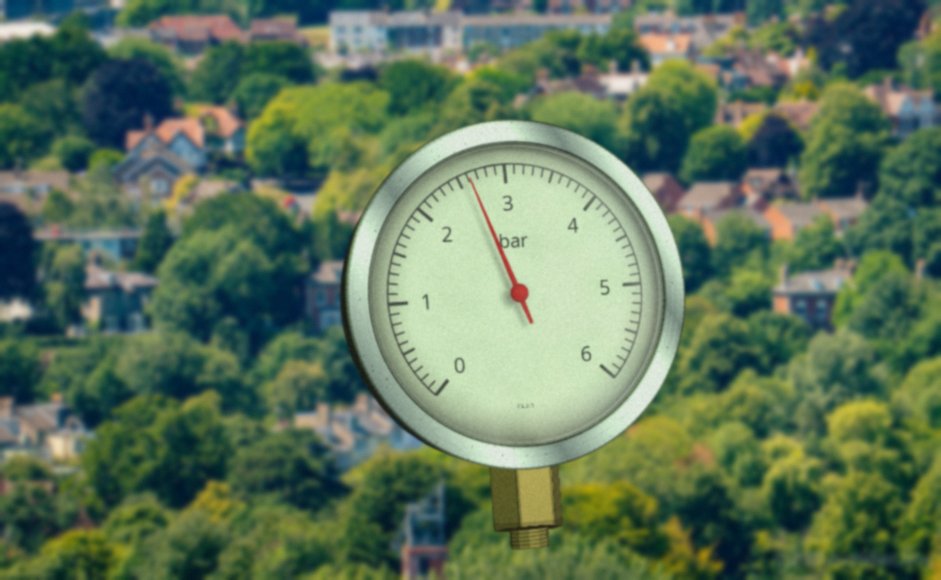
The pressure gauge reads 2.6 bar
